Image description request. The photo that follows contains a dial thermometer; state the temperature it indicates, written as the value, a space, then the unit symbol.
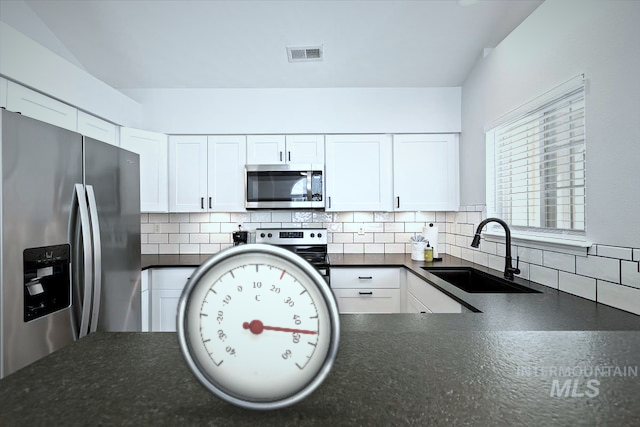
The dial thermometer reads 45 °C
